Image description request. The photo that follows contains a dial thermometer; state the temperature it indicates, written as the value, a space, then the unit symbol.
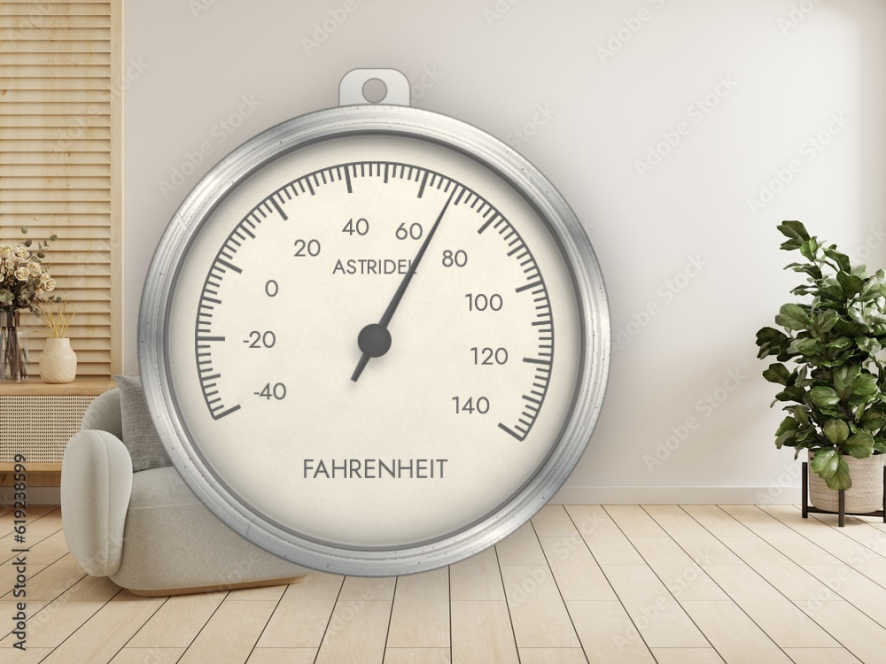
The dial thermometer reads 68 °F
